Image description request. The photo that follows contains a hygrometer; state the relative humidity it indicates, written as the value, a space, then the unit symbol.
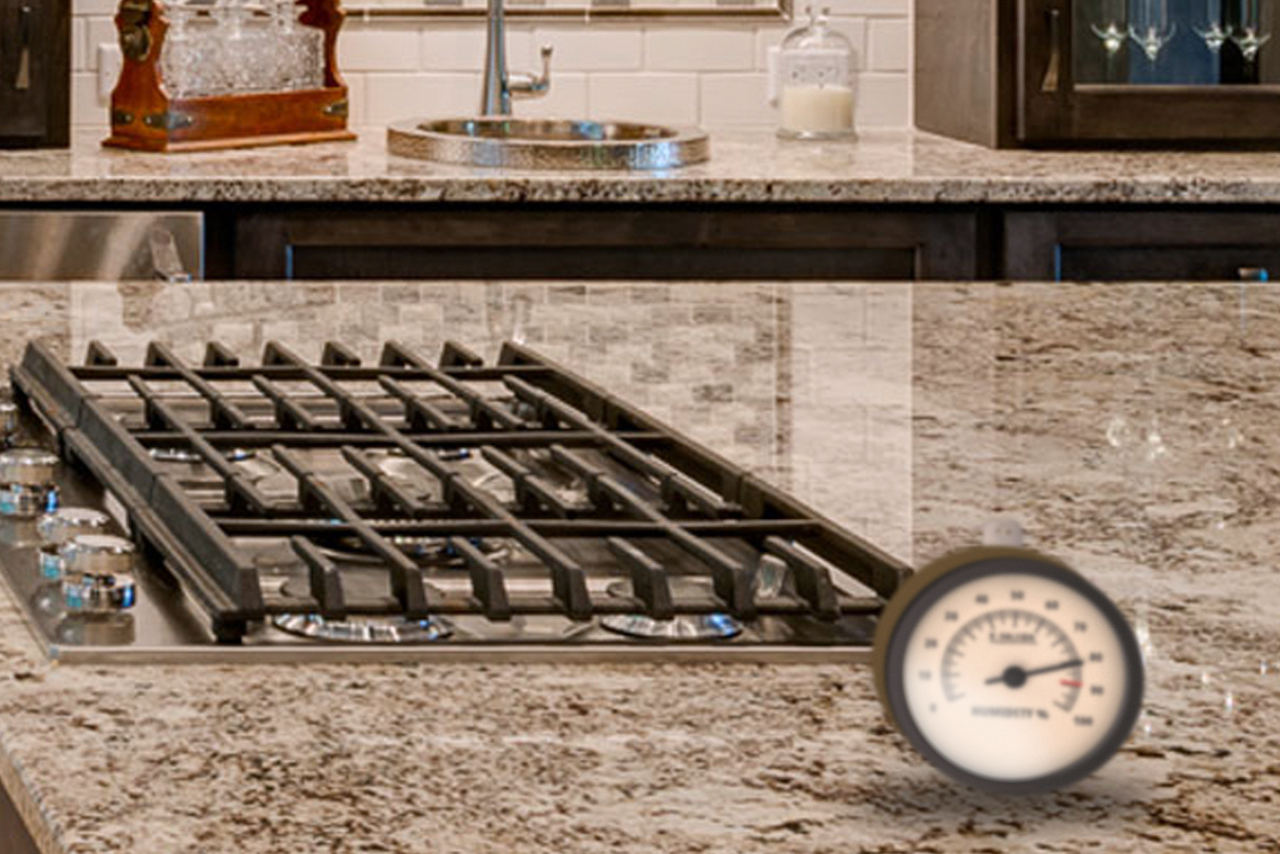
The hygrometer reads 80 %
